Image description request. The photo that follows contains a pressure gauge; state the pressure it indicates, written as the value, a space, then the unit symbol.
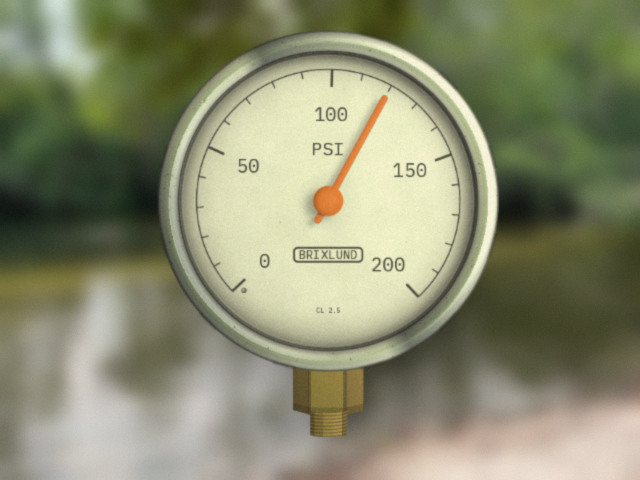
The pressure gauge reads 120 psi
